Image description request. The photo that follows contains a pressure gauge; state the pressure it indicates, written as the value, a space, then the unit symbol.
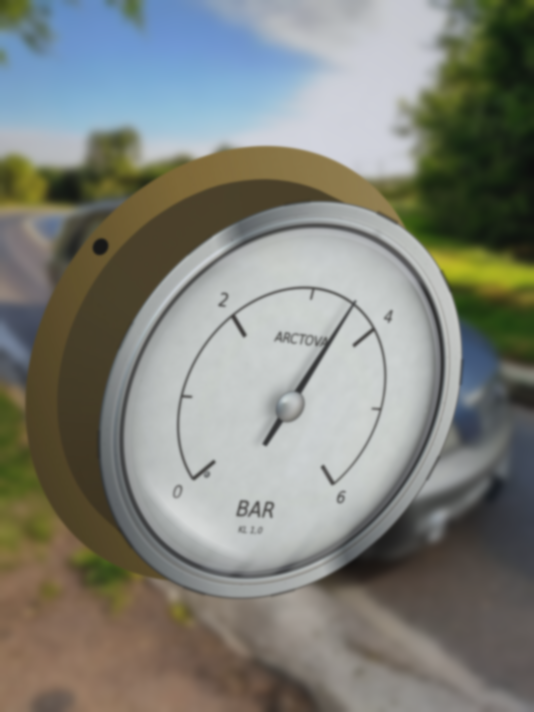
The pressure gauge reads 3.5 bar
